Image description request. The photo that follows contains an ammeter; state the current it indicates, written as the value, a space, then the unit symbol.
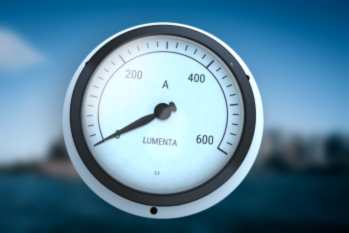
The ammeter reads 0 A
